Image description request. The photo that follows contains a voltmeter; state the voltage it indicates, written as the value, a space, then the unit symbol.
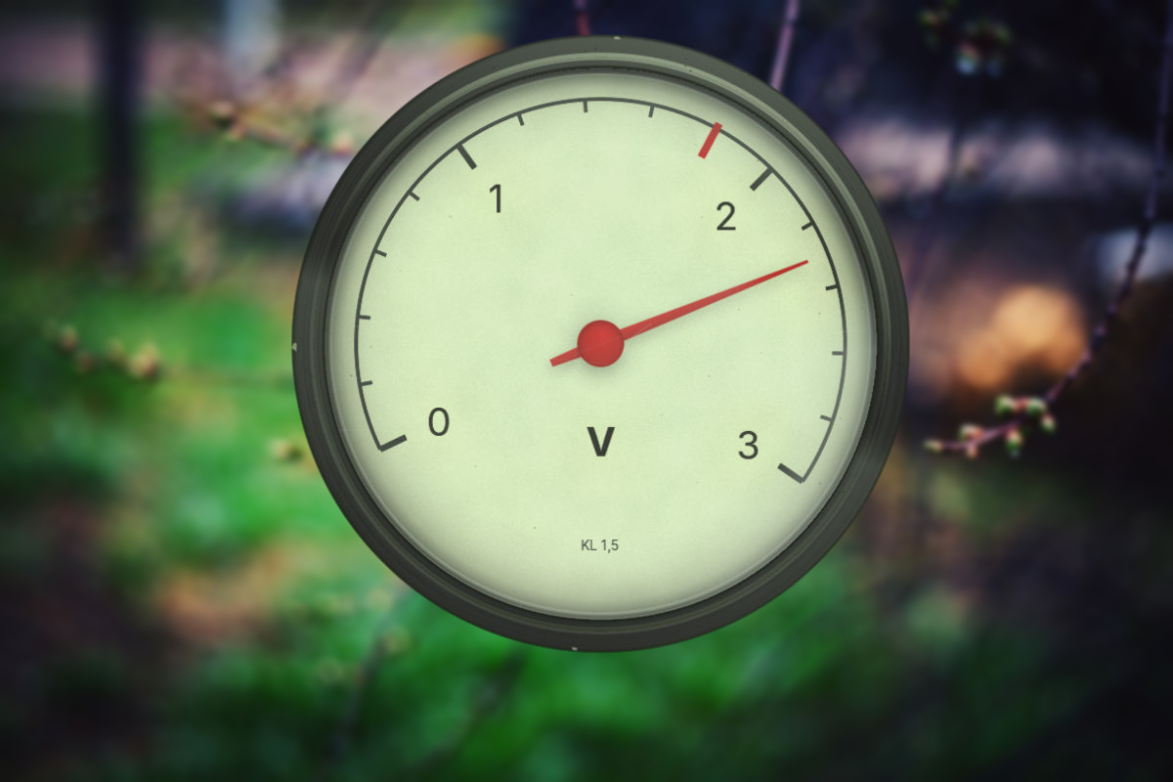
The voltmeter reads 2.3 V
